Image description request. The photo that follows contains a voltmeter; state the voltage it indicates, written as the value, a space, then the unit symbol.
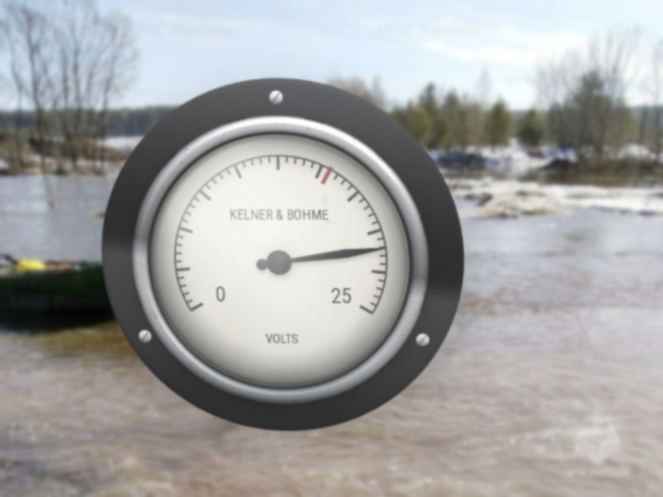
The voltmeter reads 21 V
